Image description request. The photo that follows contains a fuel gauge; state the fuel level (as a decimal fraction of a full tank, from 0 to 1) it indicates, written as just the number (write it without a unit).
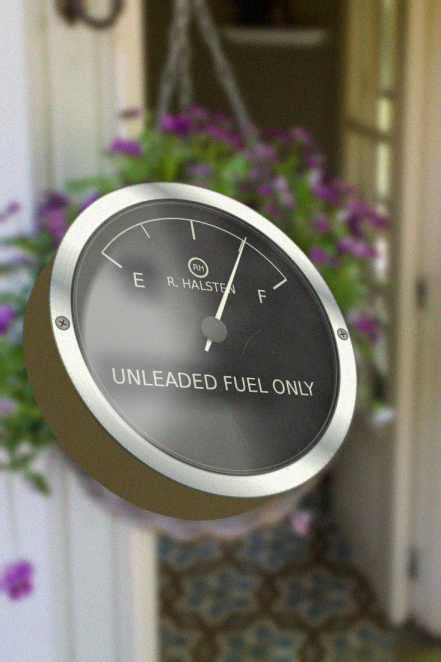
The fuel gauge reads 0.75
